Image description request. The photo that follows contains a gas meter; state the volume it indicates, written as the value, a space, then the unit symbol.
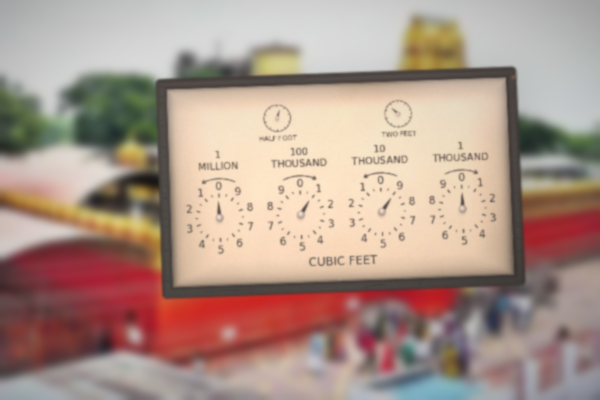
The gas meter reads 9000 ft³
